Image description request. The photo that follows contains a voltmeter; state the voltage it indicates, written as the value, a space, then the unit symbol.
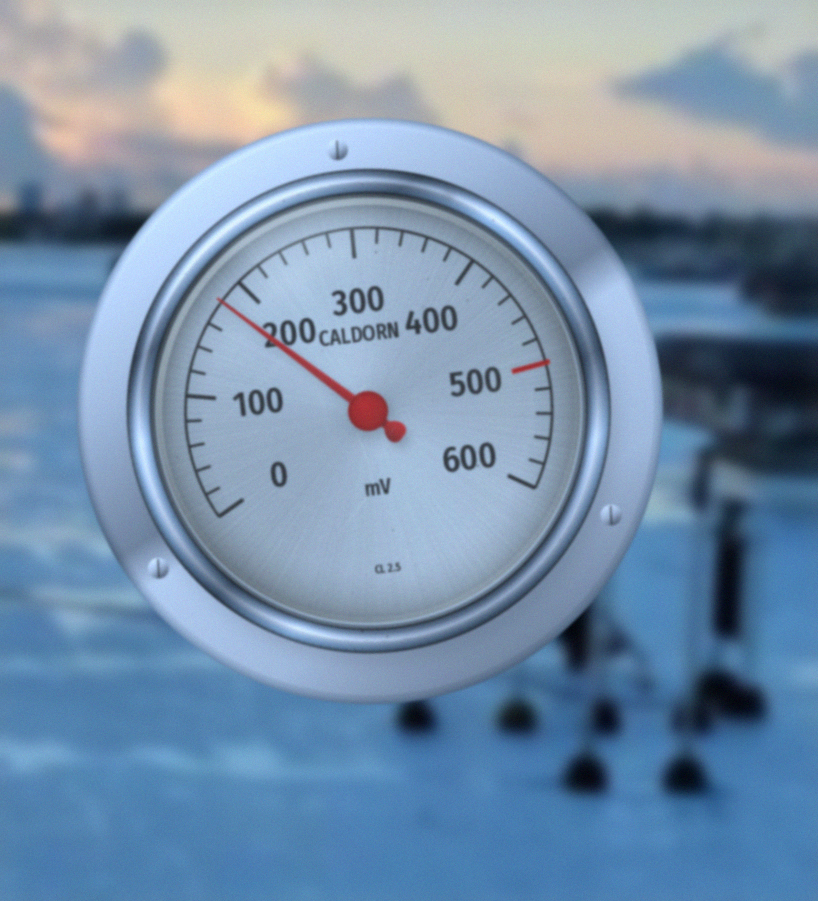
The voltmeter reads 180 mV
